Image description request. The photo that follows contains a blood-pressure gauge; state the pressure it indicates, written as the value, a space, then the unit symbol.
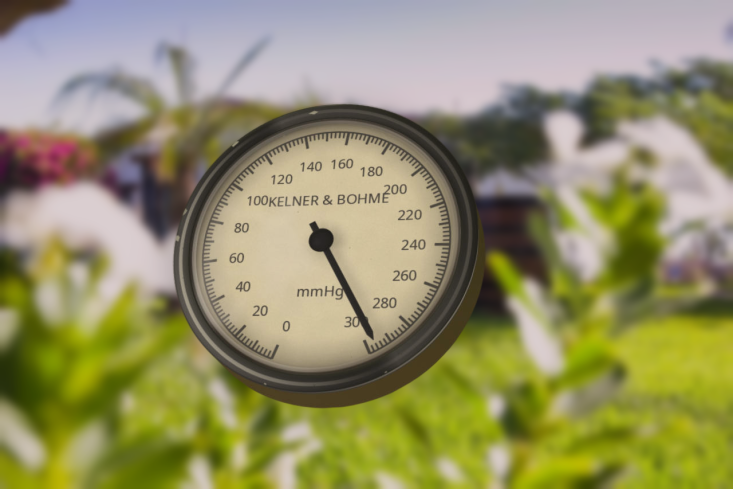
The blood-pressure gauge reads 296 mmHg
